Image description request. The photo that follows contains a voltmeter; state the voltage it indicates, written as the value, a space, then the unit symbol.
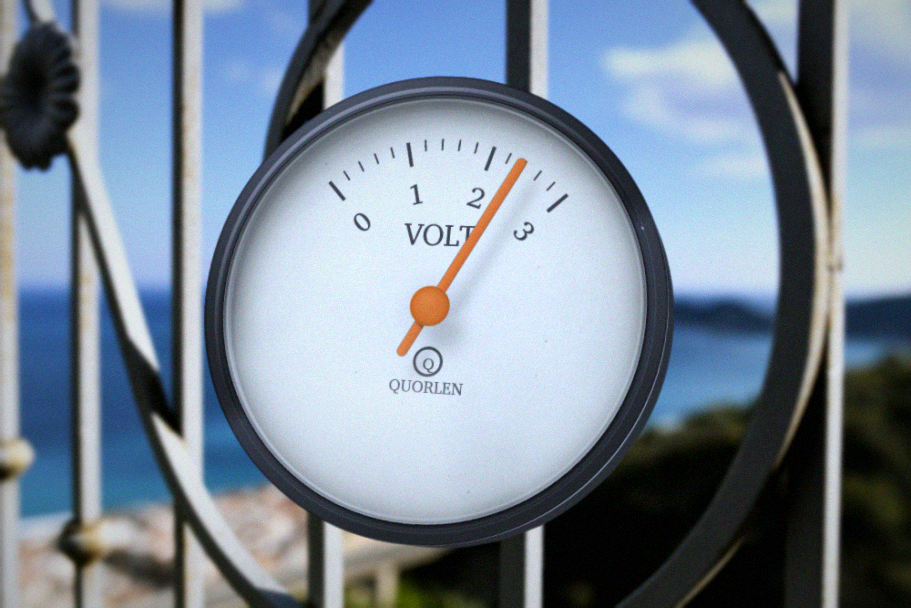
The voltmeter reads 2.4 V
